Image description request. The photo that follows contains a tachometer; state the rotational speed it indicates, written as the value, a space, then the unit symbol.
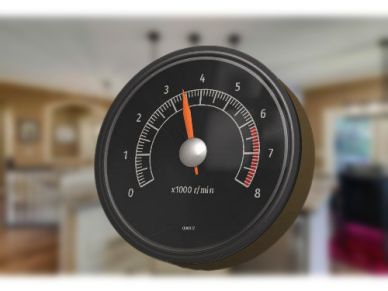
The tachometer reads 3500 rpm
